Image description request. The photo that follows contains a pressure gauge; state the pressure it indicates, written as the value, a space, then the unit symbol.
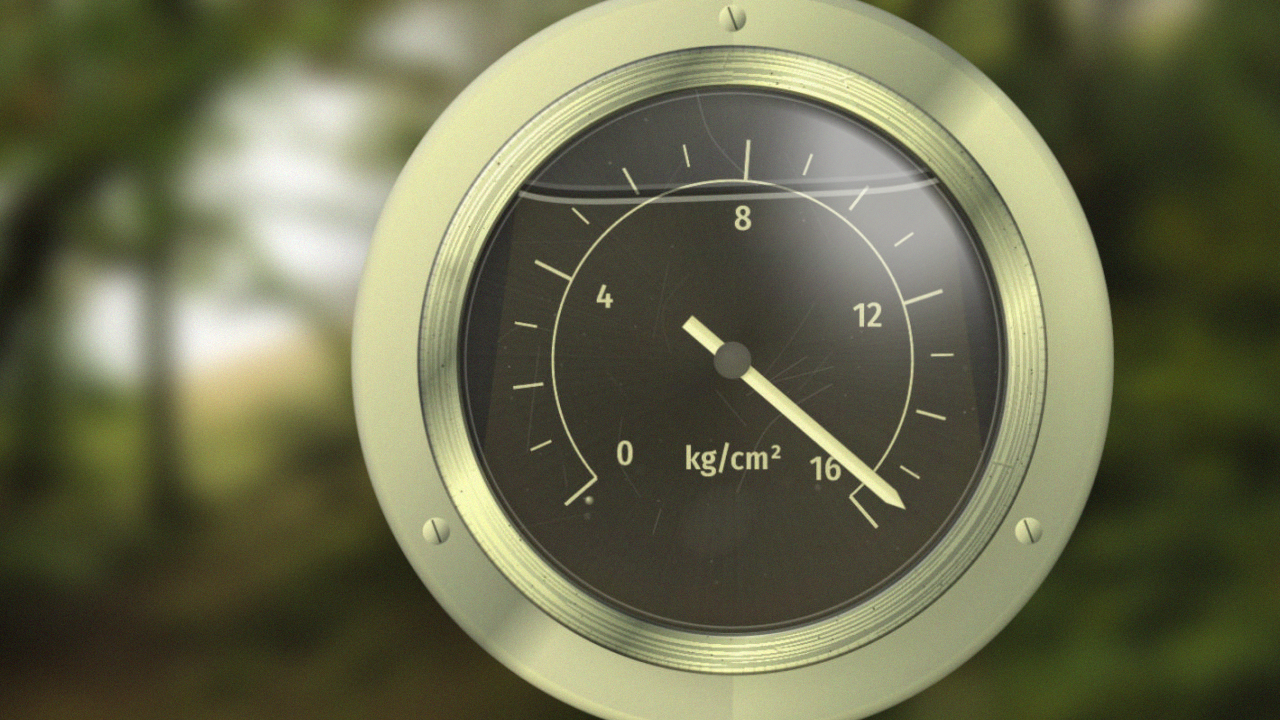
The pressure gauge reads 15.5 kg/cm²
